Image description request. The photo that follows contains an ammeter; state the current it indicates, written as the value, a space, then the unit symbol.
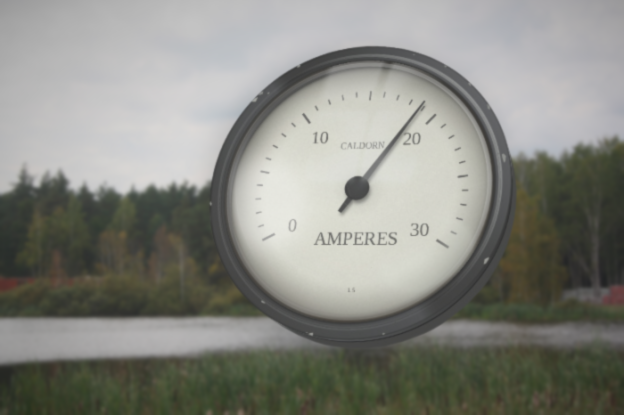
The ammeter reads 19 A
